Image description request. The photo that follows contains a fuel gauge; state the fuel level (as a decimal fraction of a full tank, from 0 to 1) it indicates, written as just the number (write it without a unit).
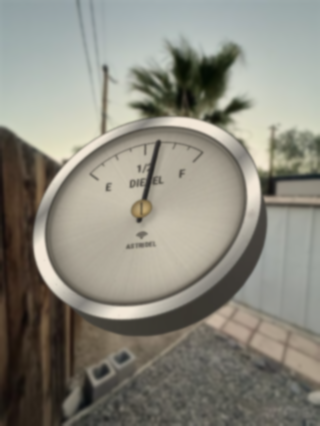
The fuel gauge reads 0.625
